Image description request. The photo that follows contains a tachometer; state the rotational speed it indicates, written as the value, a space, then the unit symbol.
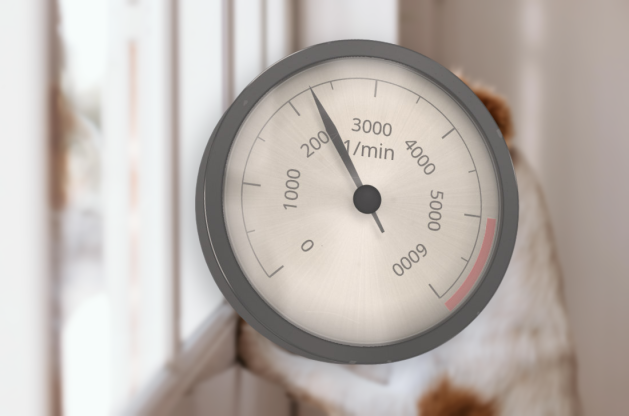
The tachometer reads 2250 rpm
